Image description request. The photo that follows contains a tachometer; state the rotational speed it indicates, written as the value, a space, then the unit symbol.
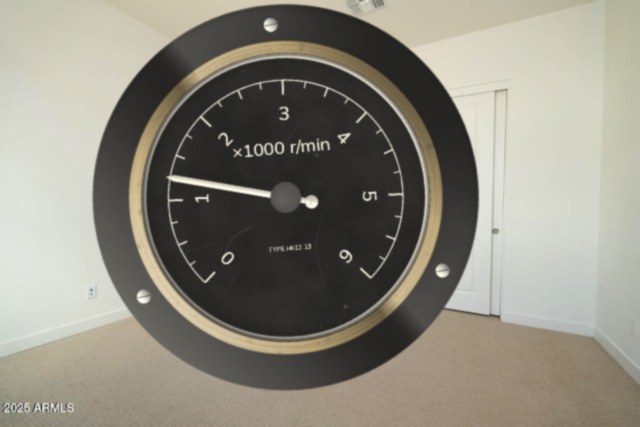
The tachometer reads 1250 rpm
